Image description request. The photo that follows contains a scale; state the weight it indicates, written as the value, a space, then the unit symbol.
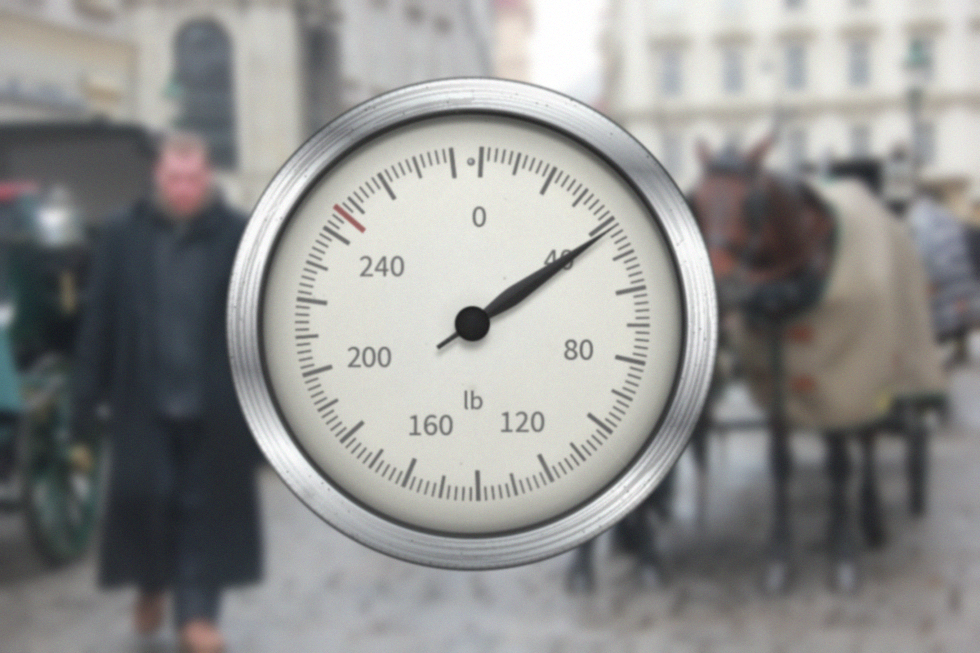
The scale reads 42 lb
